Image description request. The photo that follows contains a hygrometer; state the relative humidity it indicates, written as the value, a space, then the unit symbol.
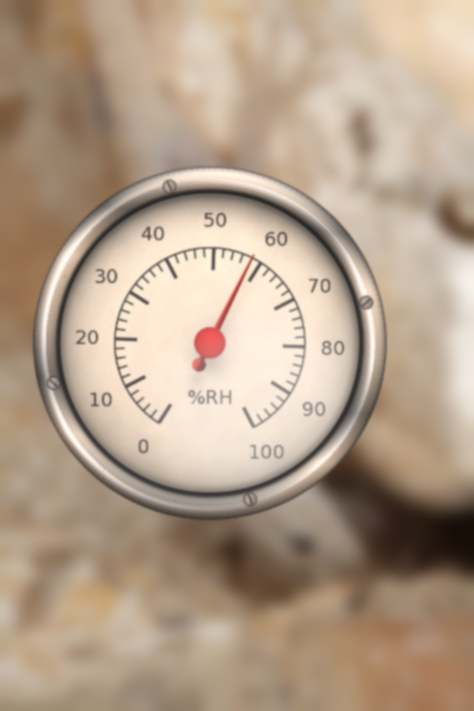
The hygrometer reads 58 %
